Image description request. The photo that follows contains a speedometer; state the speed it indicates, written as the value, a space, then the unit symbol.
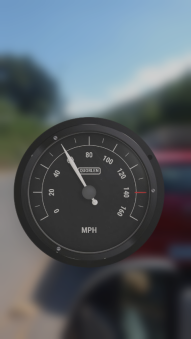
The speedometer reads 60 mph
